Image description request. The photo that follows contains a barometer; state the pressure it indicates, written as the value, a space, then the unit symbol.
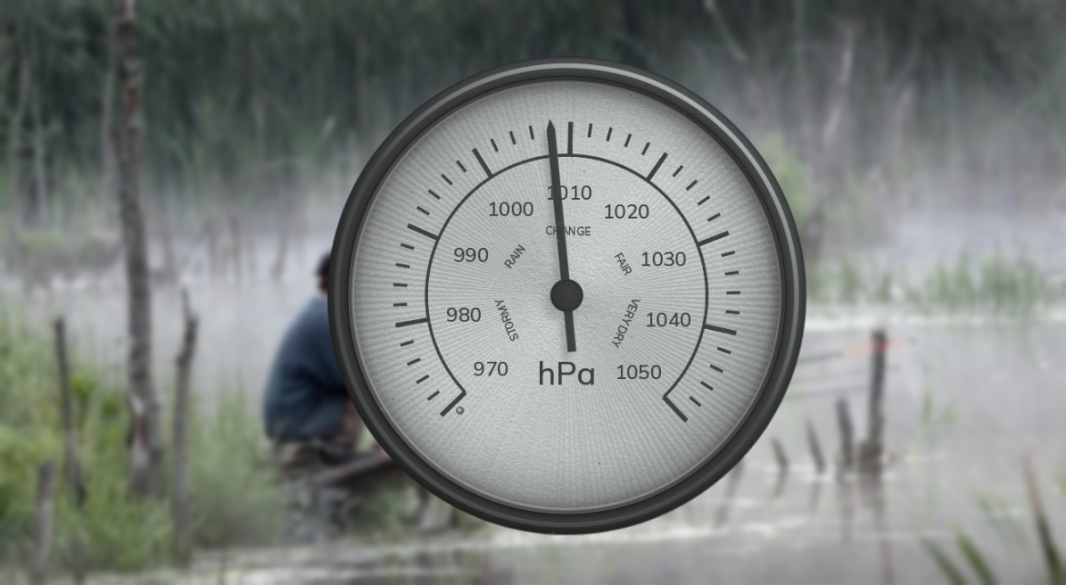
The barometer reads 1008 hPa
